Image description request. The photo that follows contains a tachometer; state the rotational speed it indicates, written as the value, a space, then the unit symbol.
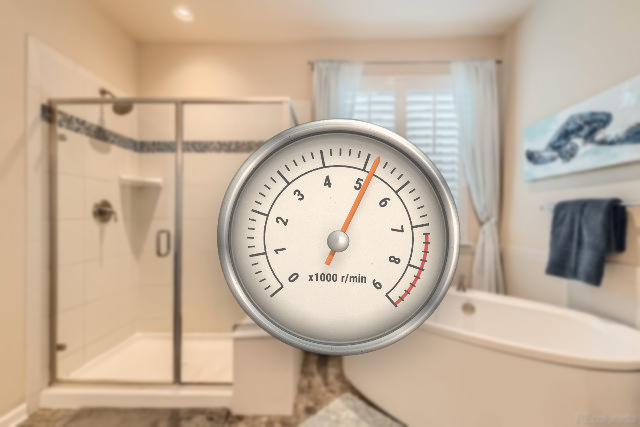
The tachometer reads 5200 rpm
